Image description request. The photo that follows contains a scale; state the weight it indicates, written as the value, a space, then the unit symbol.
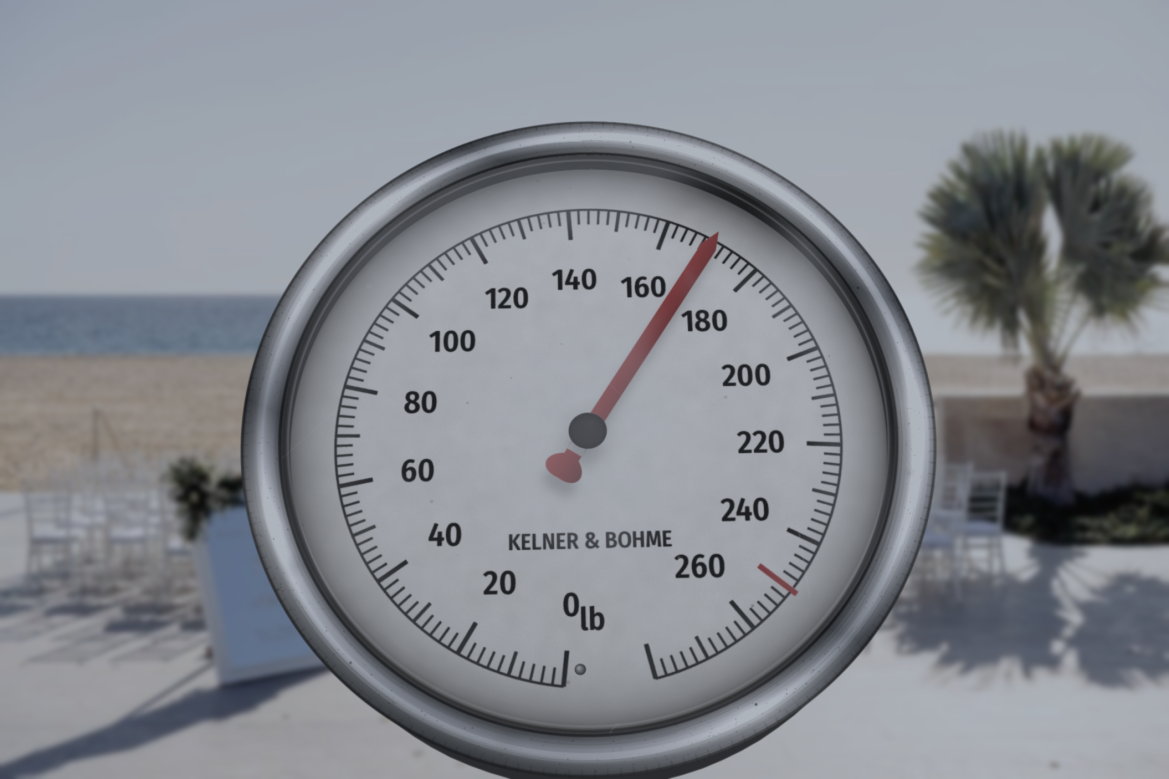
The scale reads 170 lb
